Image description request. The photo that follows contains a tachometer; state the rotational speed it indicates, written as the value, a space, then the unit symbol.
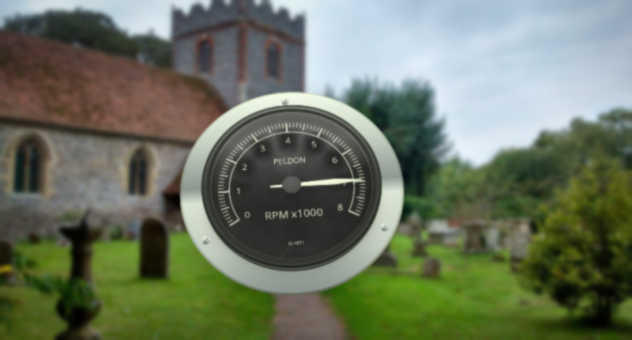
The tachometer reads 7000 rpm
